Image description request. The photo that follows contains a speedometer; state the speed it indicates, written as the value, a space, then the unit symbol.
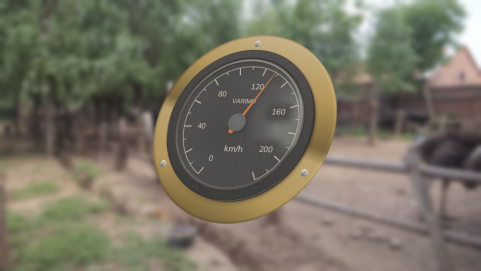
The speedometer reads 130 km/h
